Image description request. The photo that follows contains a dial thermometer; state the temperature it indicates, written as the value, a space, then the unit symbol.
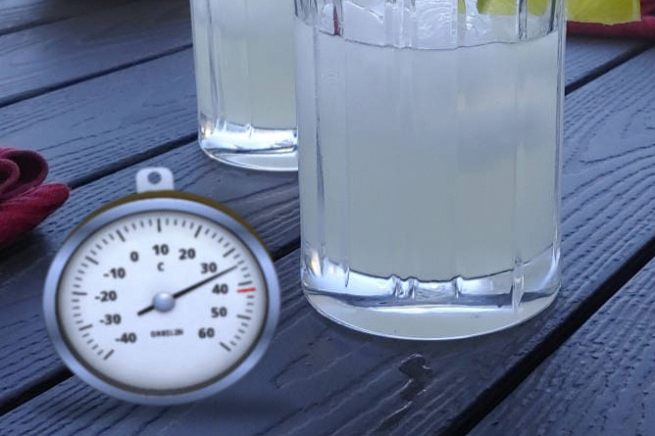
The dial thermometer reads 34 °C
